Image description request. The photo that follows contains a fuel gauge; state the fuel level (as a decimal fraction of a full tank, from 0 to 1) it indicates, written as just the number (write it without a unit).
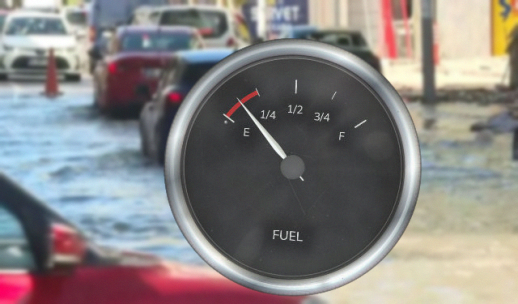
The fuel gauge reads 0.125
